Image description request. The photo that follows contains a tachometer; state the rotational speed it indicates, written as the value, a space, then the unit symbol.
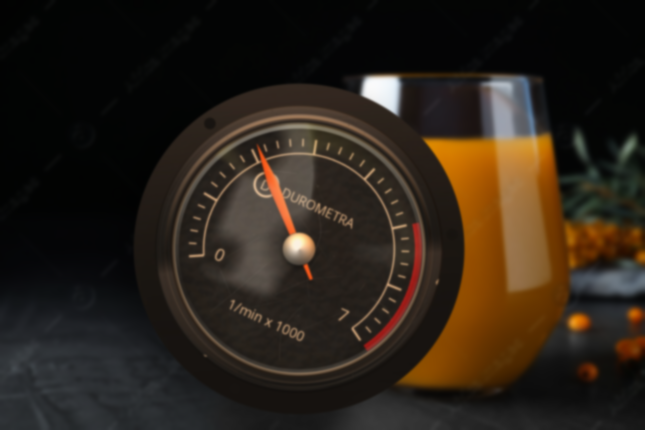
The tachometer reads 2100 rpm
